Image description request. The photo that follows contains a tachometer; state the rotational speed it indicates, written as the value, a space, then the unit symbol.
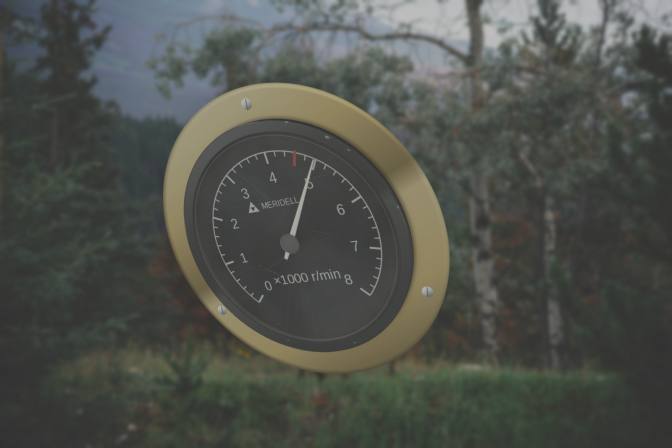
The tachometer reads 5000 rpm
